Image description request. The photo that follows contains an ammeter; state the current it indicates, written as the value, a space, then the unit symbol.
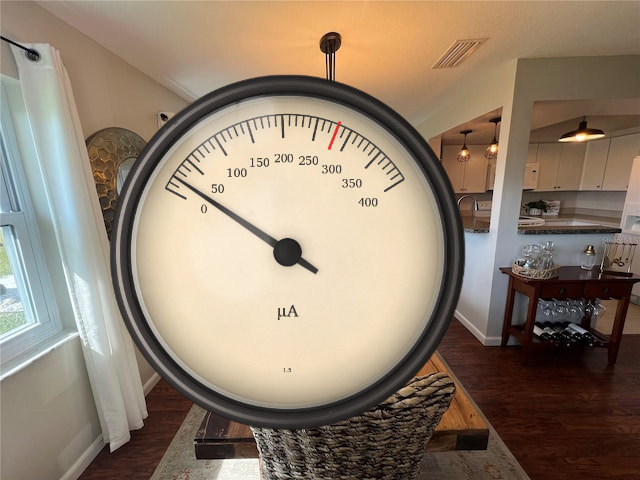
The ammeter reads 20 µA
